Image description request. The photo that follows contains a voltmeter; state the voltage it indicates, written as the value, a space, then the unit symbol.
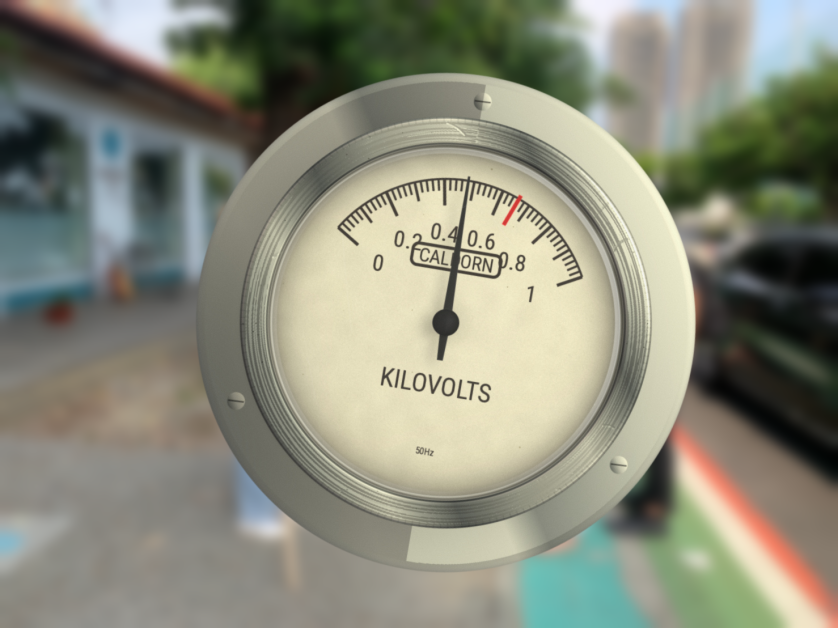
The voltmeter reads 0.48 kV
